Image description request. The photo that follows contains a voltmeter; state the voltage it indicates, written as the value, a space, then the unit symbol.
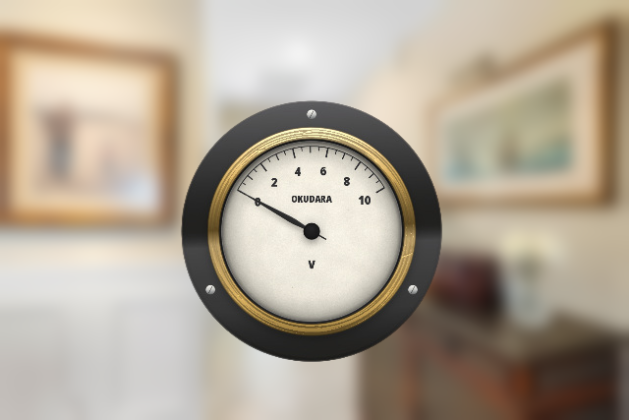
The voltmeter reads 0 V
